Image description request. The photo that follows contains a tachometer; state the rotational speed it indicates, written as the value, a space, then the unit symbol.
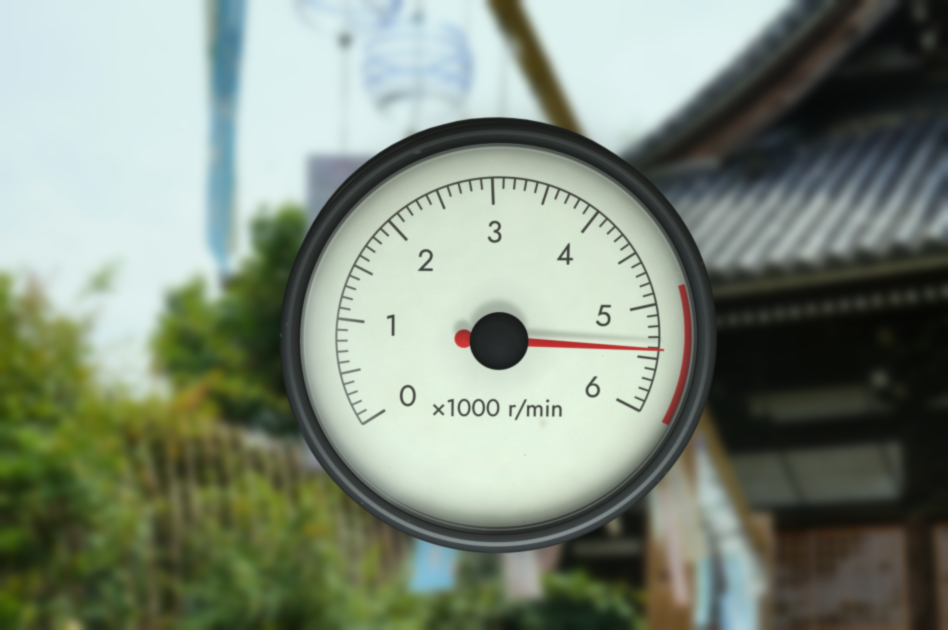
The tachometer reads 5400 rpm
